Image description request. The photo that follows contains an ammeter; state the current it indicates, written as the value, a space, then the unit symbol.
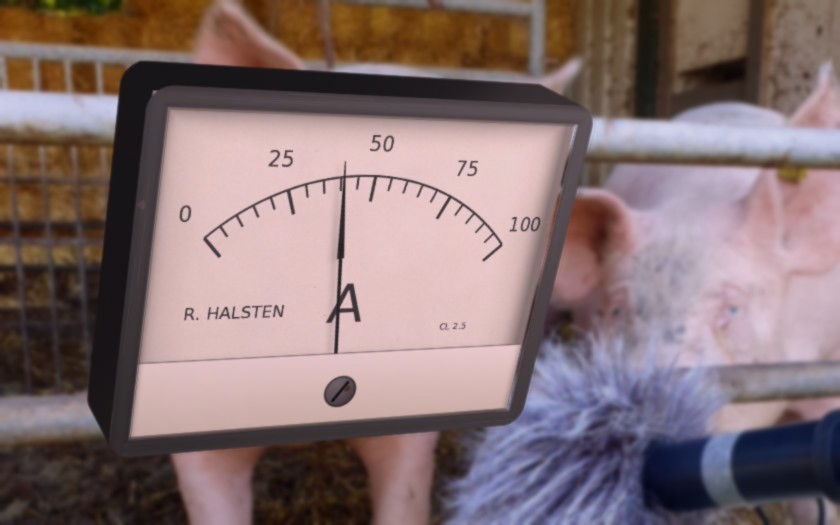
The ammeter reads 40 A
